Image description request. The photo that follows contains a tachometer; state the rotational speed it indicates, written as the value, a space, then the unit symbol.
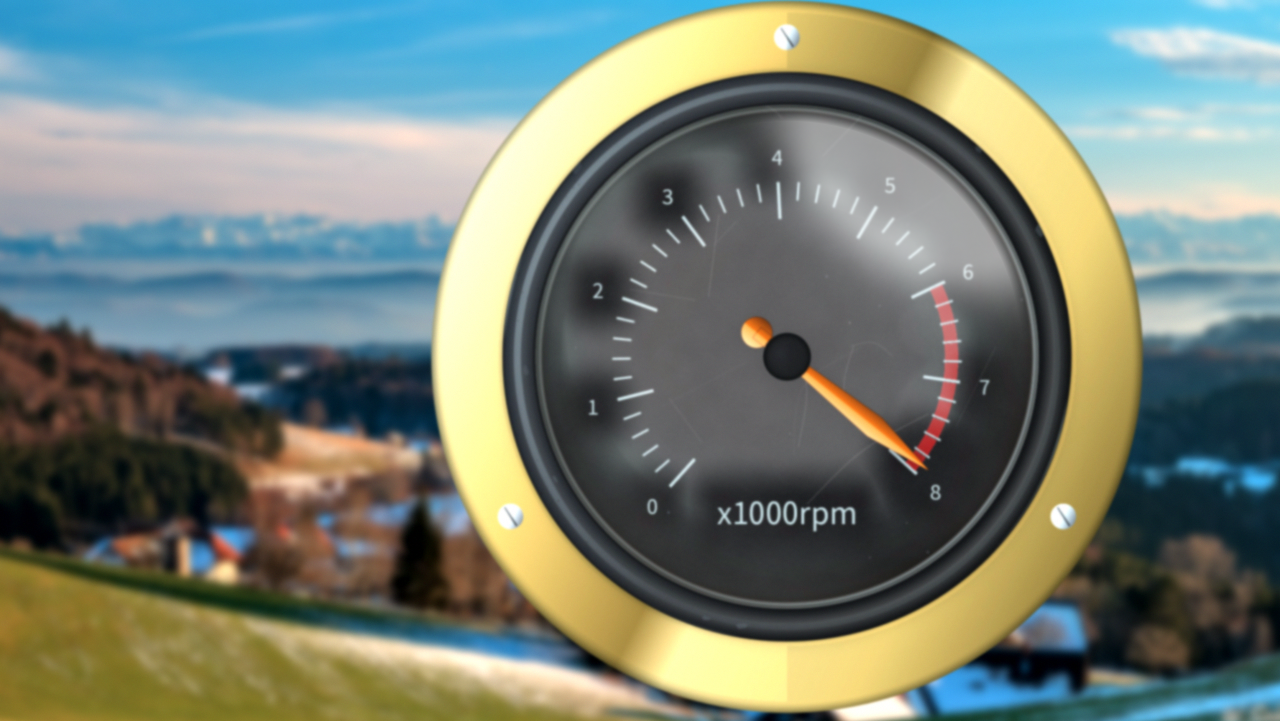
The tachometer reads 7900 rpm
